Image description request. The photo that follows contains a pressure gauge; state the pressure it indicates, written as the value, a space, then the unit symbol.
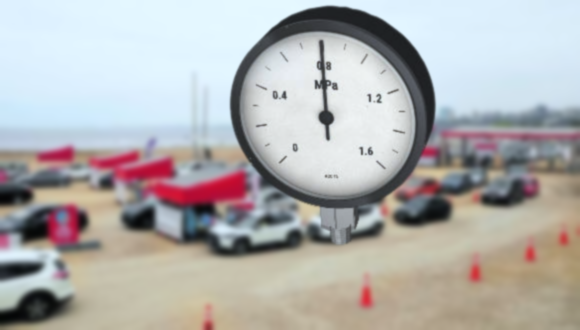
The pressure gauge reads 0.8 MPa
